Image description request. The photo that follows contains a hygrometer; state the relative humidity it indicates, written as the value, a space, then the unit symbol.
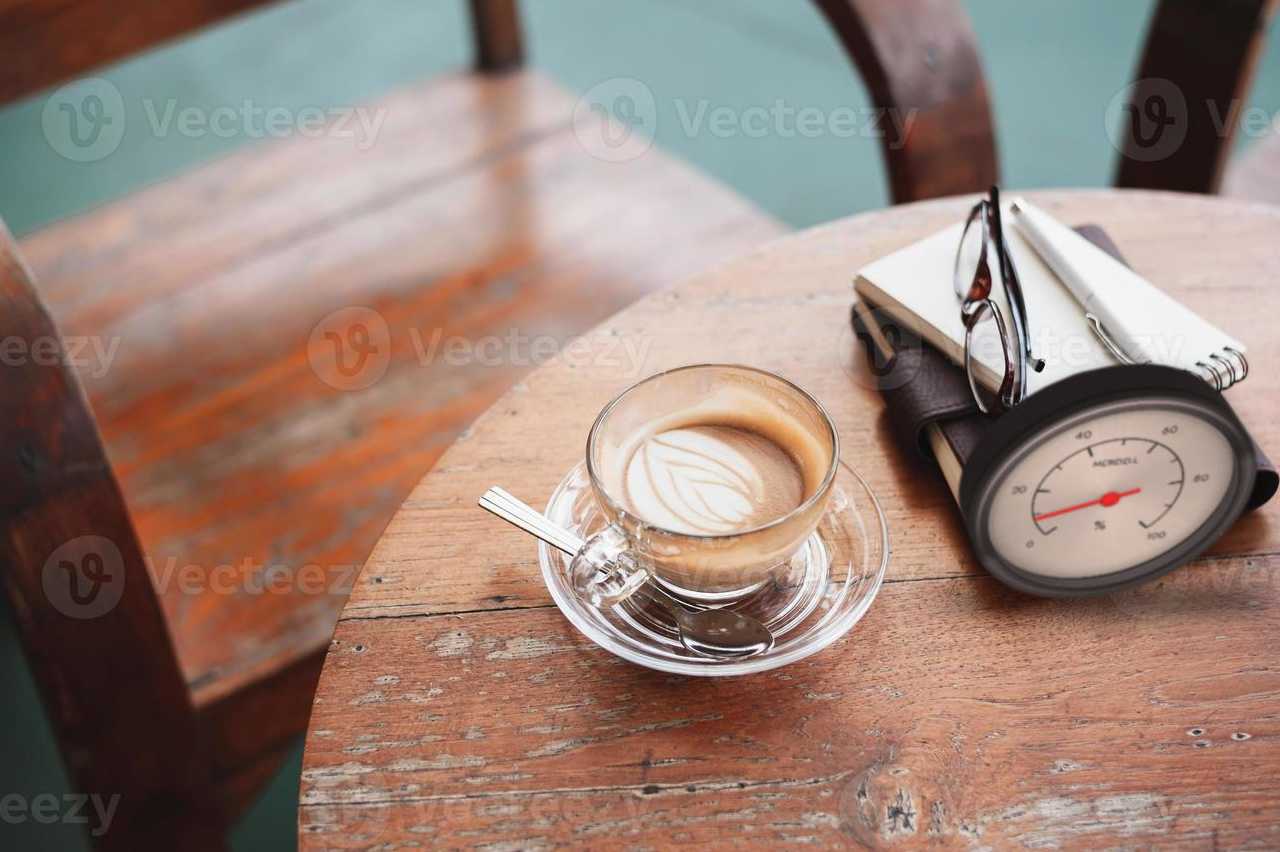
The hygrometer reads 10 %
